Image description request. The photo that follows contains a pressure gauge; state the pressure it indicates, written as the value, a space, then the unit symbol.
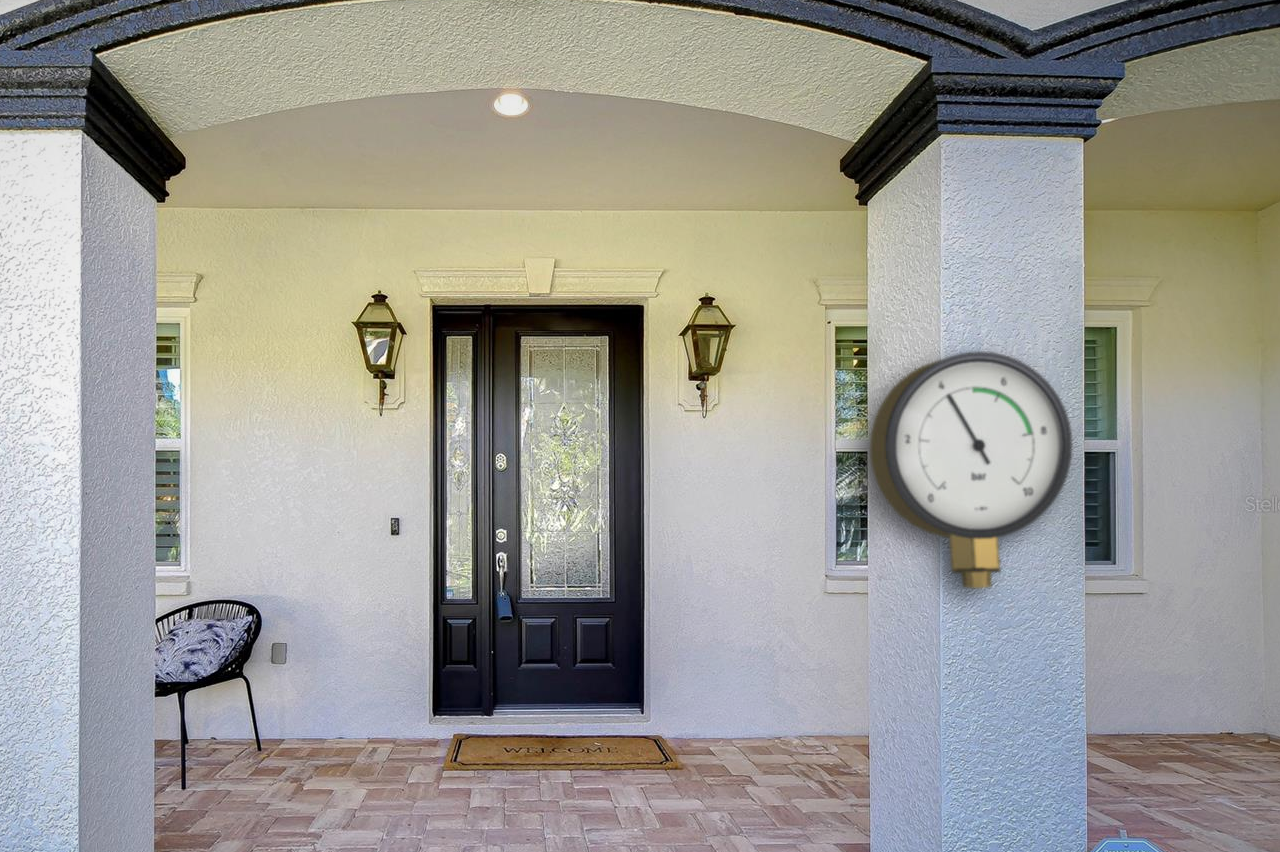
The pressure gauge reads 4 bar
